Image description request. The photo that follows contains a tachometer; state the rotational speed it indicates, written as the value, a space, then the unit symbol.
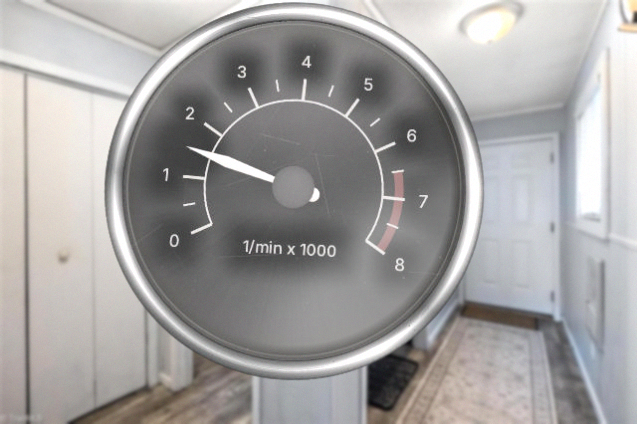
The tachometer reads 1500 rpm
